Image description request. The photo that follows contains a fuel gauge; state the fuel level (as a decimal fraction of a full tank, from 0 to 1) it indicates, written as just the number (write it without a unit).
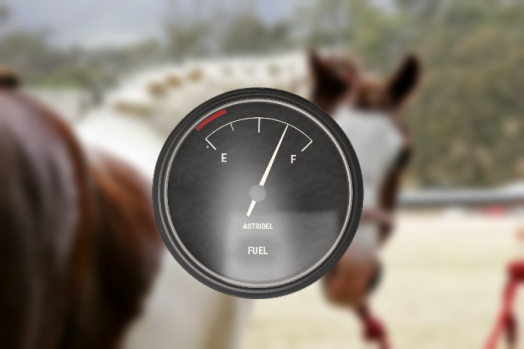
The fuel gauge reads 0.75
